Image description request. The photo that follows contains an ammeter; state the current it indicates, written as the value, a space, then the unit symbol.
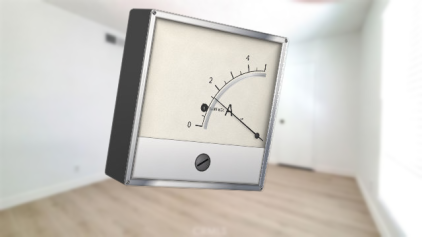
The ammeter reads 1.5 A
